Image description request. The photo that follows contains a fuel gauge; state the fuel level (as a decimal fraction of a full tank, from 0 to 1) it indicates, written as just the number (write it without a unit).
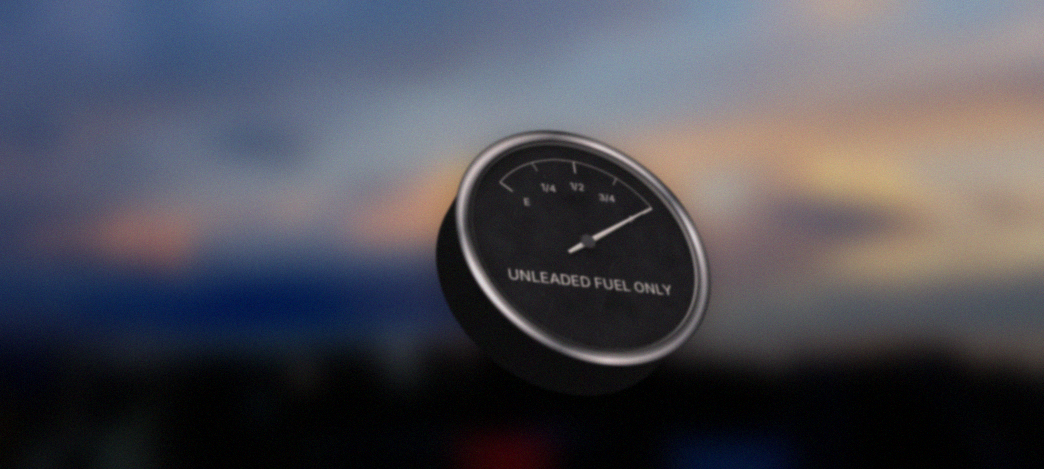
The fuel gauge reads 1
